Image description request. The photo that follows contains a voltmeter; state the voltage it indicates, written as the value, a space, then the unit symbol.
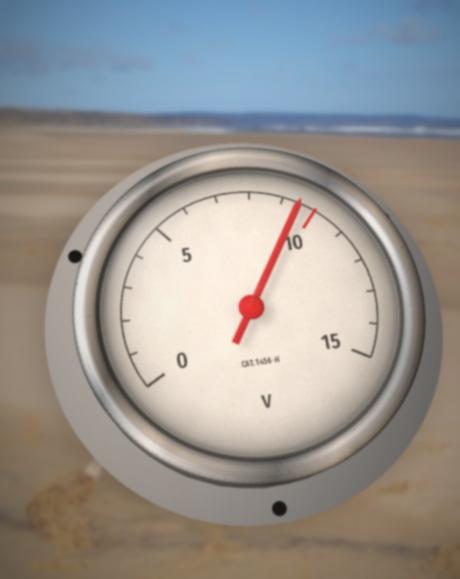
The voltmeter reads 9.5 V
